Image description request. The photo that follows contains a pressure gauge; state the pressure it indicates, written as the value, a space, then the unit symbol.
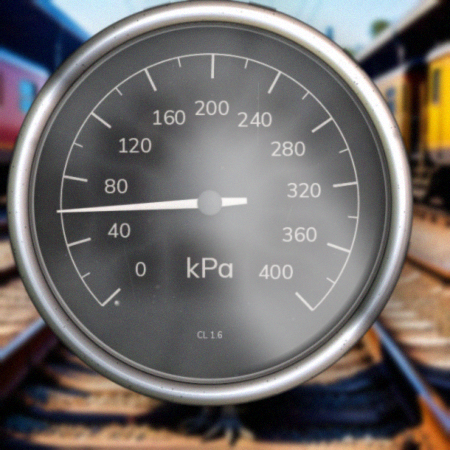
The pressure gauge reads 60 kPa
